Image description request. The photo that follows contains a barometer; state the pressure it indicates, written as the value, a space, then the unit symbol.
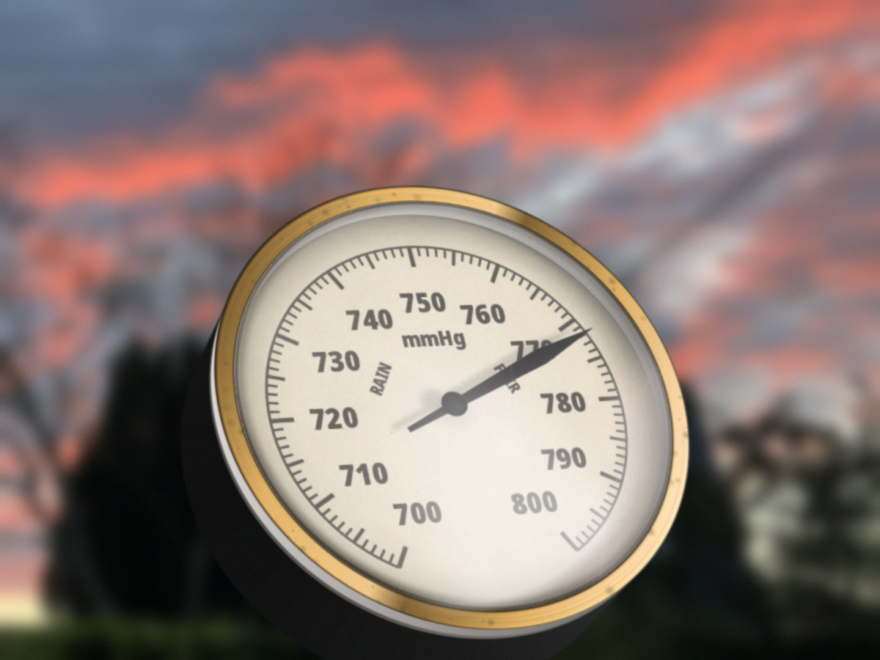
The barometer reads 772 mmHg
